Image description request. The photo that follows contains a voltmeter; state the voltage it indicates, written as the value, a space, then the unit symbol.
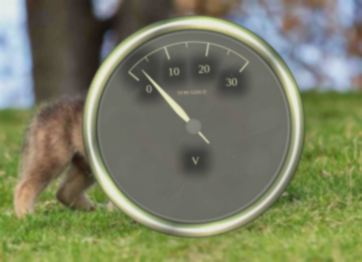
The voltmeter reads 2.5 V
